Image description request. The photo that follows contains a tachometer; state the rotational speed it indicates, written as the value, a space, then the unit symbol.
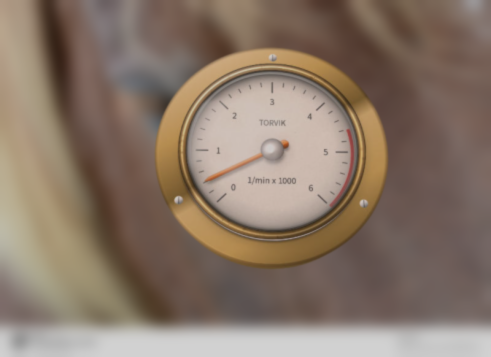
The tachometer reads 400 rpm
